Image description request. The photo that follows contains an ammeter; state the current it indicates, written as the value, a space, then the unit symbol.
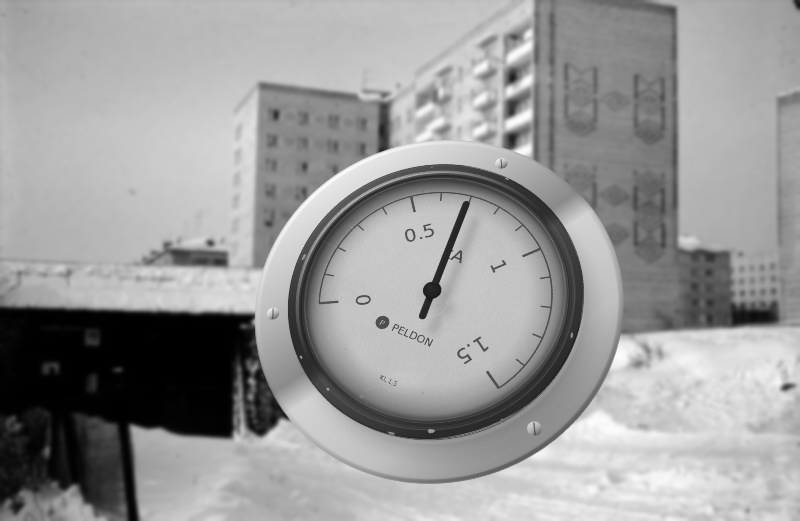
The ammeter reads 0.7 kA
